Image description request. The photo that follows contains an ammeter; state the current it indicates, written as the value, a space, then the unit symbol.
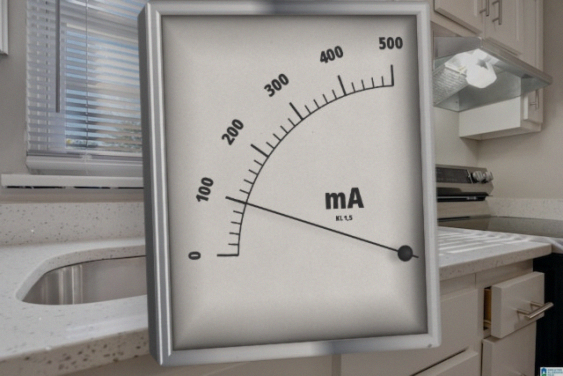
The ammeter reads 100 mA
